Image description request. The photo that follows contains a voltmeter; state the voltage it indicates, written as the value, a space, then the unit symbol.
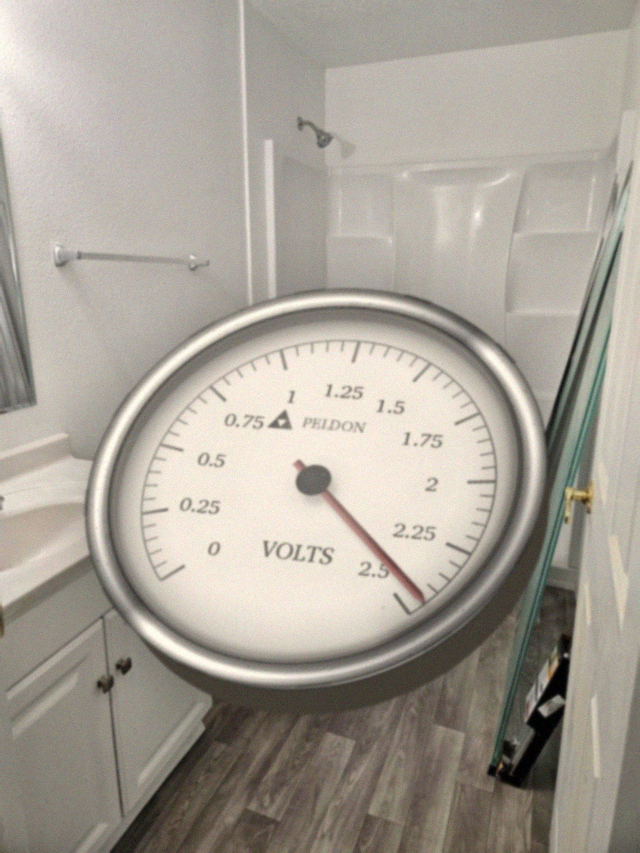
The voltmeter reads 2.45 V
